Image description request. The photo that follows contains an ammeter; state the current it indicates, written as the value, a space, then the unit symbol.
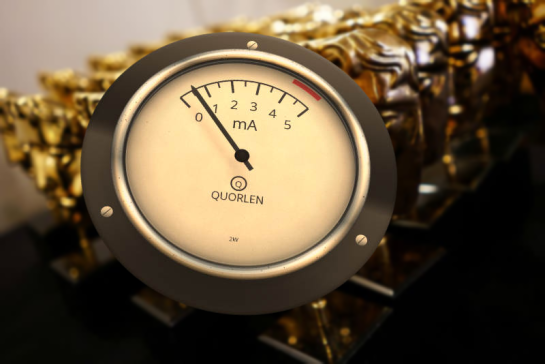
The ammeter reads 0.5 mA
